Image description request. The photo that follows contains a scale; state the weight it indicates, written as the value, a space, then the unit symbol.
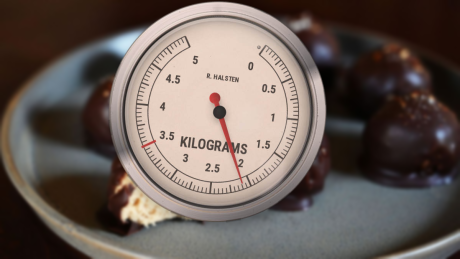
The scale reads 2.1 kg
